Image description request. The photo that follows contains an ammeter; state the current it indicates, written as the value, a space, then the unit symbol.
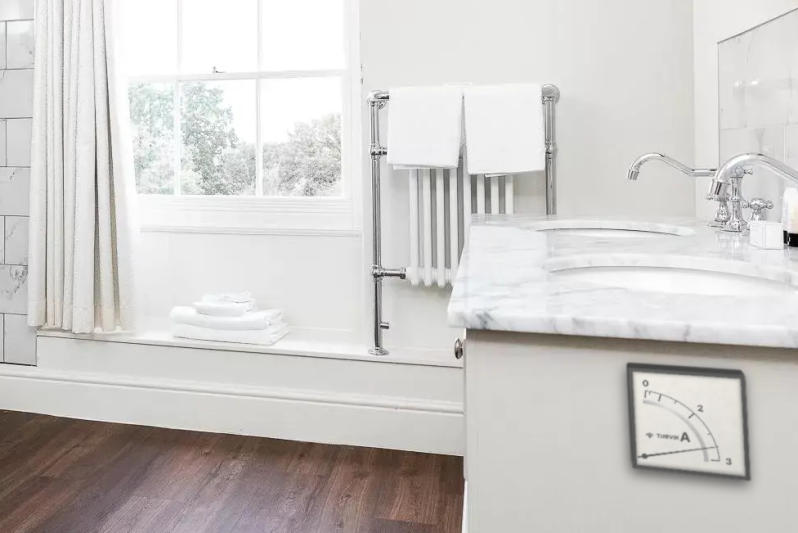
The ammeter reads 2.75 A
